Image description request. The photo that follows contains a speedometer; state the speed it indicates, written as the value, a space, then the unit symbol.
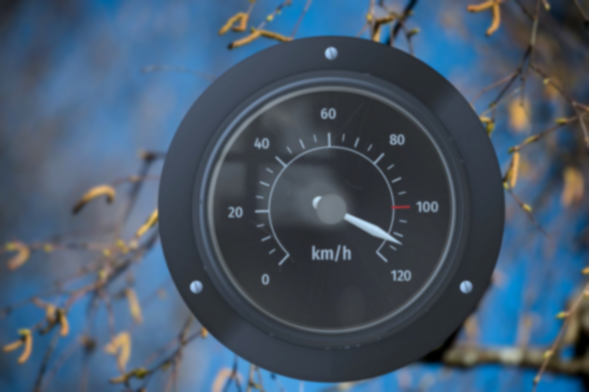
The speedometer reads 112.5 km/h
